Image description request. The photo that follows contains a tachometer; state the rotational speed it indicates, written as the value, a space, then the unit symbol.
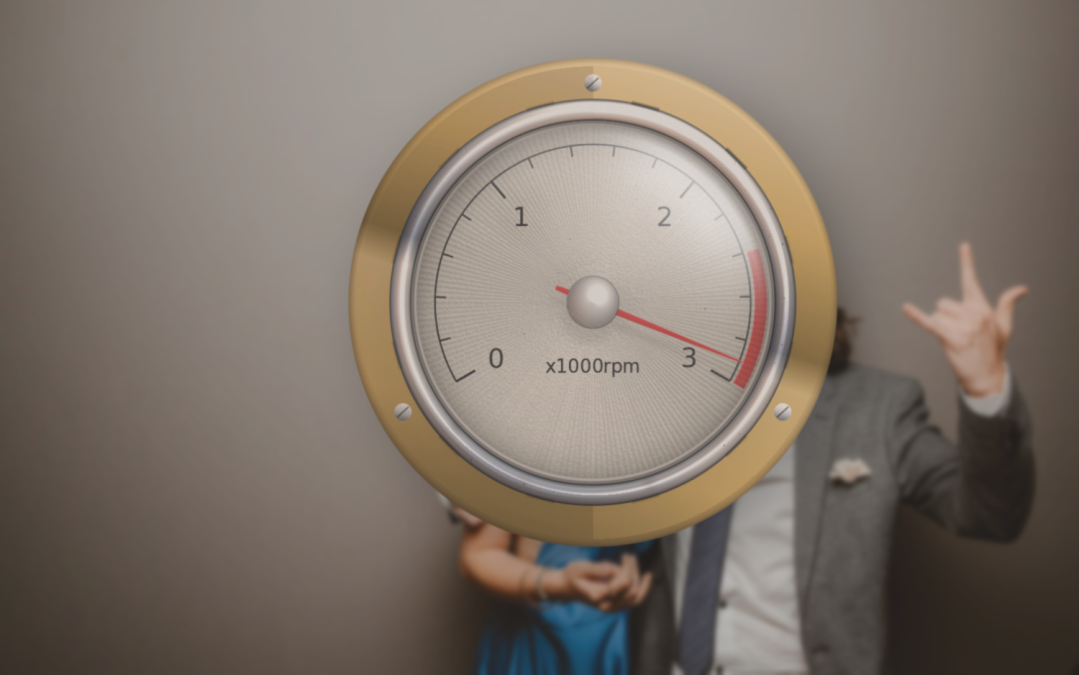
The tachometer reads 2900 rpm
